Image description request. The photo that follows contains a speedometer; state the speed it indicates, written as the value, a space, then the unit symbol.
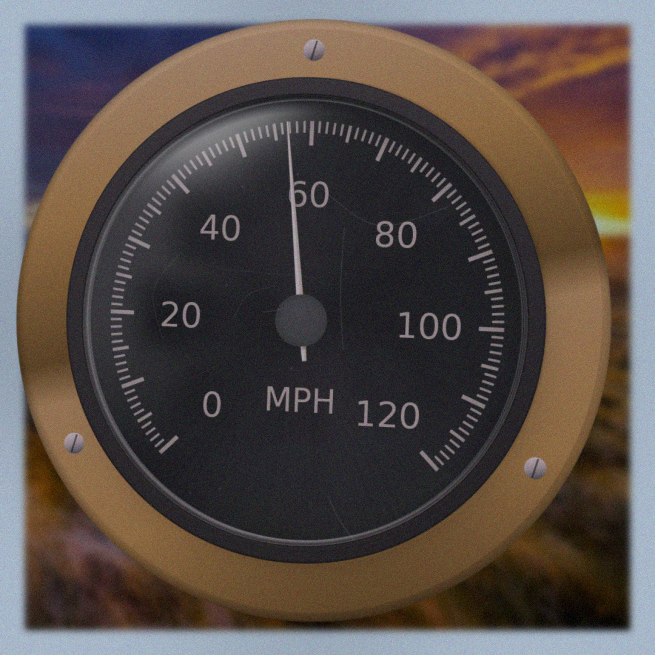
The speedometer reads 57 mph
